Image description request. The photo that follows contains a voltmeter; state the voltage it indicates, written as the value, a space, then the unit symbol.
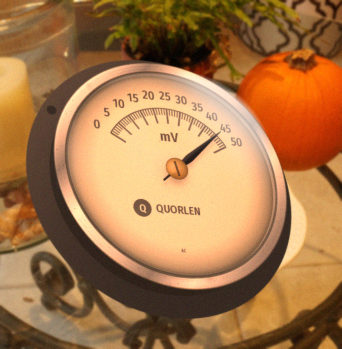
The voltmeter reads 45 mV
